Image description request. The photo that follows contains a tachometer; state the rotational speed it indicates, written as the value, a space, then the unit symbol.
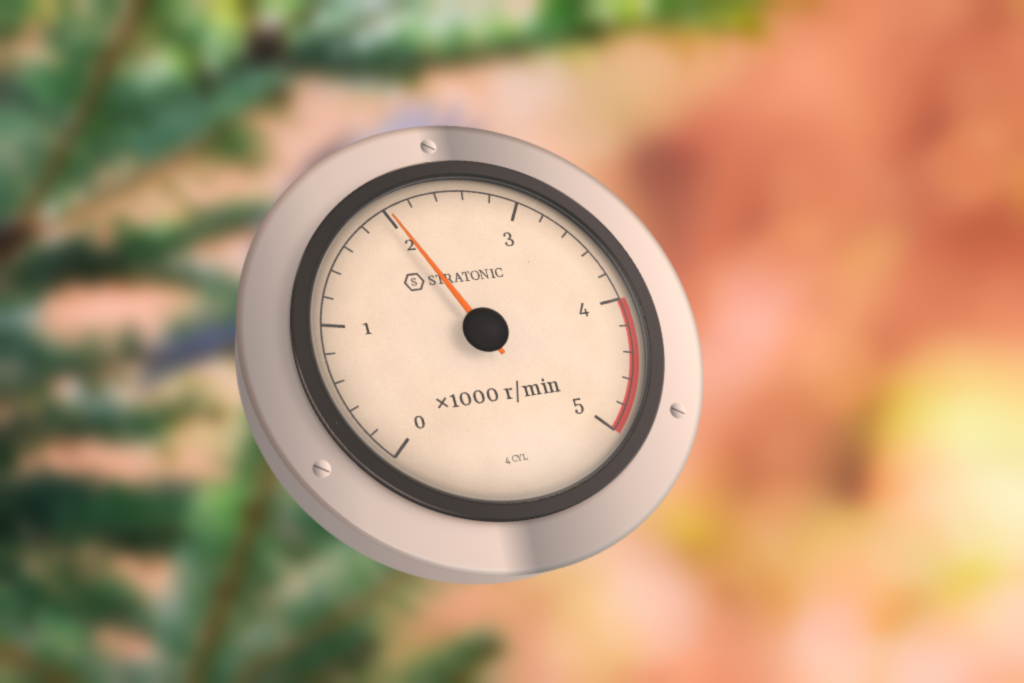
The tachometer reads 2000 rpm
